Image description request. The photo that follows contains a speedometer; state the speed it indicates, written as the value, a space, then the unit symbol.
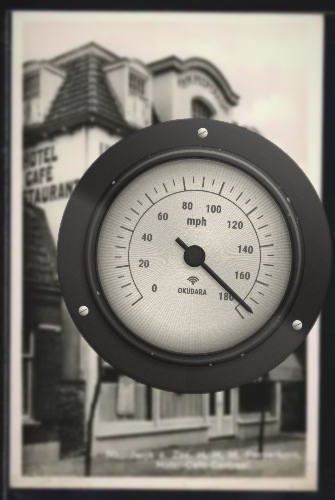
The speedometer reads 175 mph
